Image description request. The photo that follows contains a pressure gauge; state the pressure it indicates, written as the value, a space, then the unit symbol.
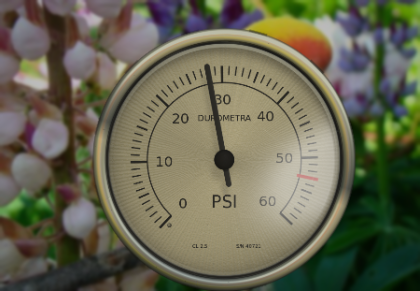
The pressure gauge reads 28 psi
